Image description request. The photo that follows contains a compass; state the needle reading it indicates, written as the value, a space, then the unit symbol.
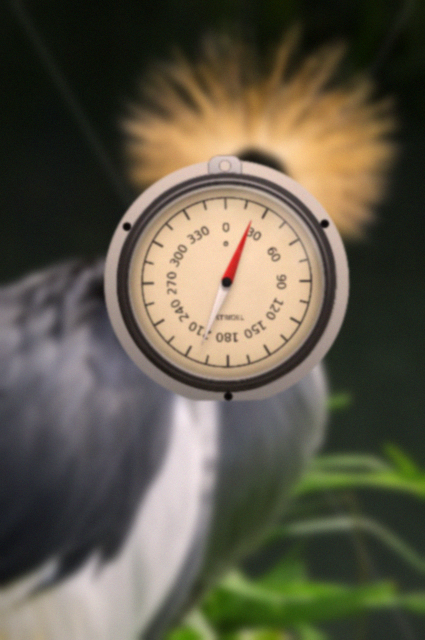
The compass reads 22.5 °
